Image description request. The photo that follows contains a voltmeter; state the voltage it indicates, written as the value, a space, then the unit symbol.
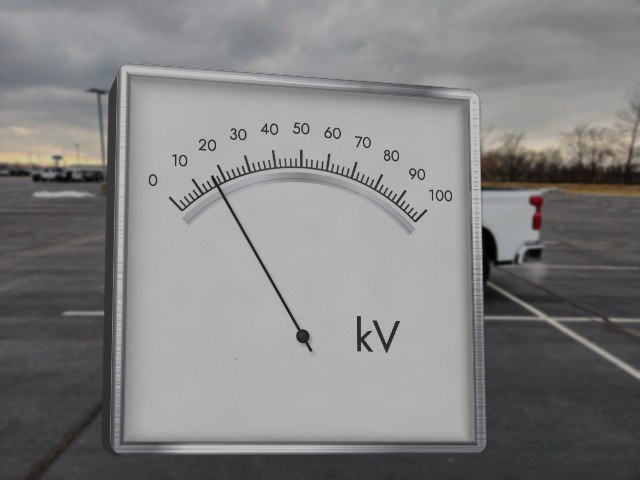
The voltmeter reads 16 kV
